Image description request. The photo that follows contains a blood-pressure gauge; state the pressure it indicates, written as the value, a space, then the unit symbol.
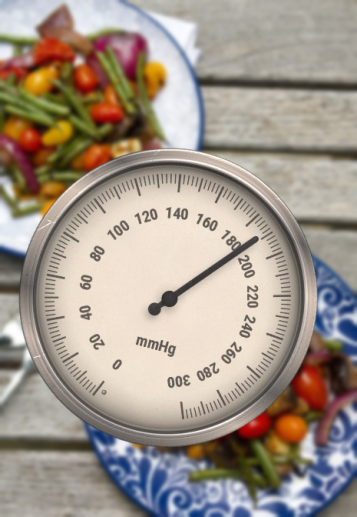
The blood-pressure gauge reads 188 mmHg
